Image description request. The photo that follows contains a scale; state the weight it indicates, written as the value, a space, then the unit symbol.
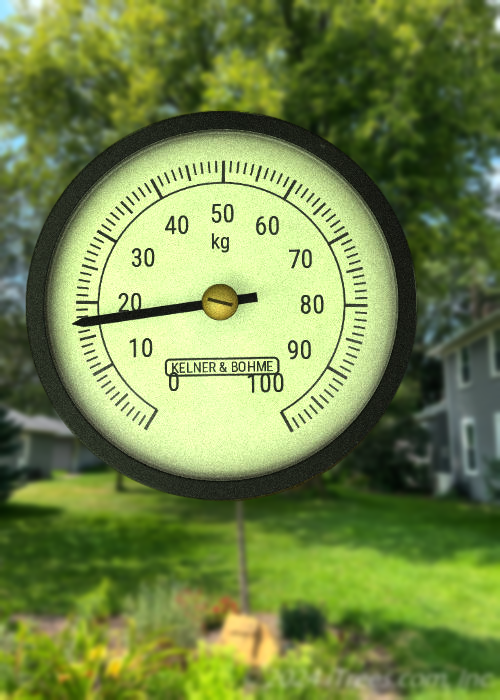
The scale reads 17 kg
